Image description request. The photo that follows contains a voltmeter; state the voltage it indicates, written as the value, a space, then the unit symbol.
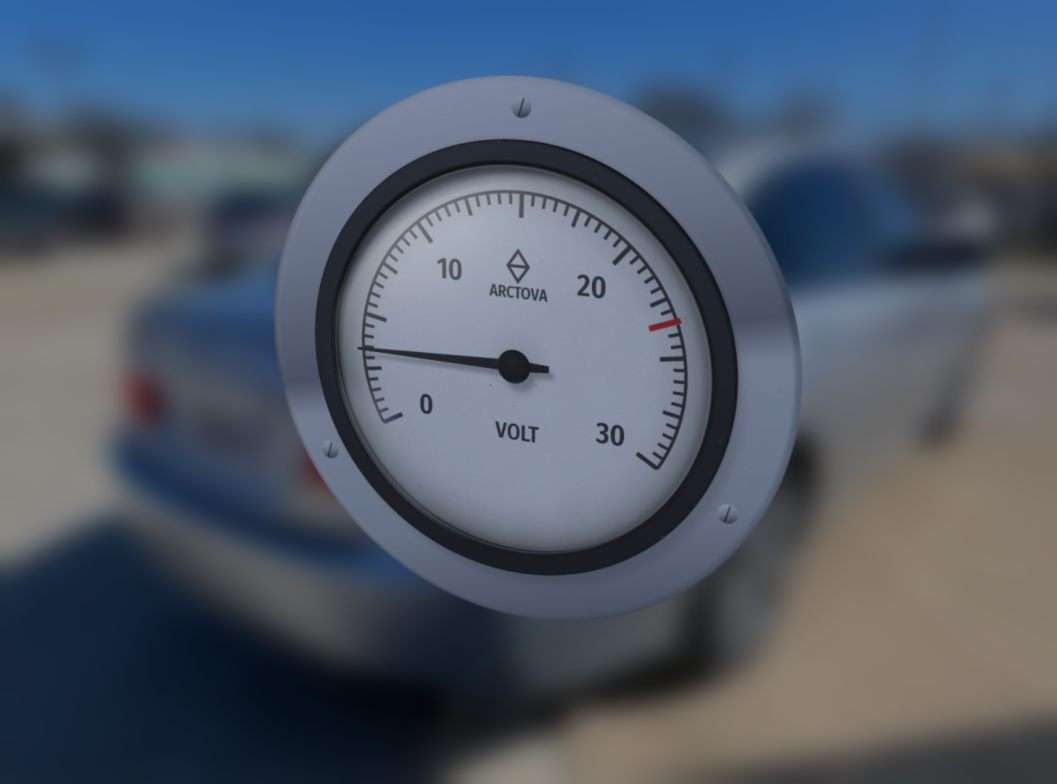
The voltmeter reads 3.5 V
